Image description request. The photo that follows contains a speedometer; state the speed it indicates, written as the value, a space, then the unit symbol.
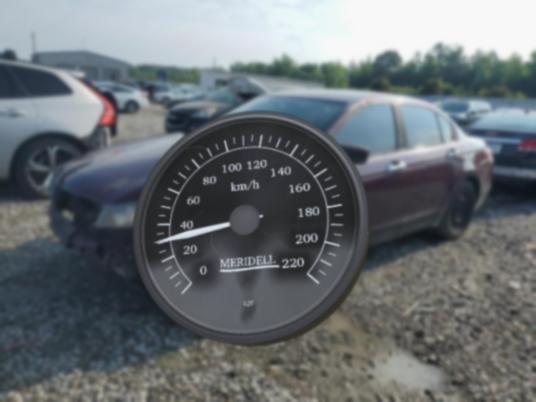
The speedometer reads 30 km/h
